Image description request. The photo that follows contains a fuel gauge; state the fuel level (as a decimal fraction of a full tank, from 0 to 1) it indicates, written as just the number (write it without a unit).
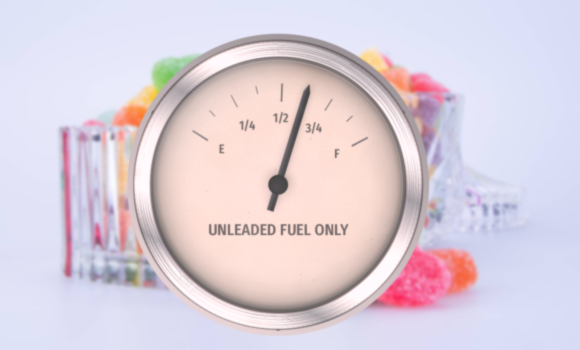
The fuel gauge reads 0.625
